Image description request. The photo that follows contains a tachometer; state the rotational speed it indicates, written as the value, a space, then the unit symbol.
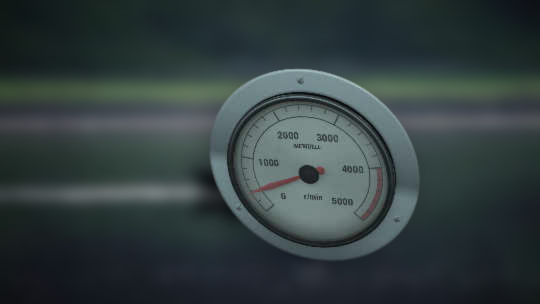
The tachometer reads 400 rpm
